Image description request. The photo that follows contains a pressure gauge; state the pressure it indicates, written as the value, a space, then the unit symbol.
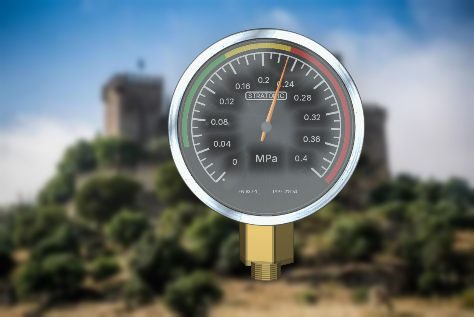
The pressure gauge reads 0.23 MPa
